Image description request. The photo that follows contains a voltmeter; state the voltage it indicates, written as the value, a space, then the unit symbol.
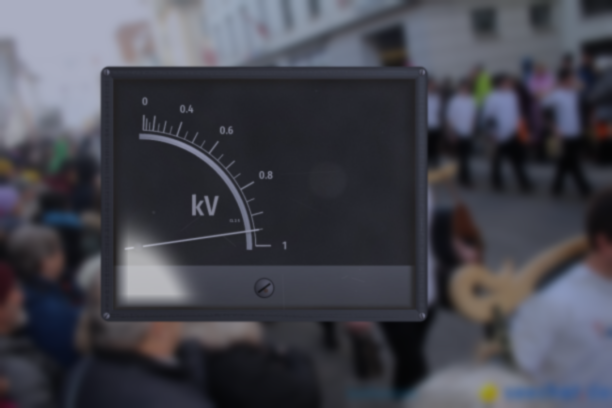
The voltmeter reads 0.95 kV
